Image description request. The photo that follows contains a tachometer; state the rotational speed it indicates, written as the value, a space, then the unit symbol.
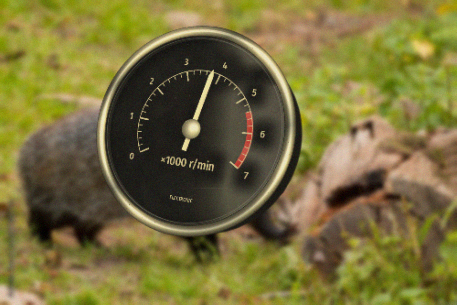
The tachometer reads 3800 rpm
